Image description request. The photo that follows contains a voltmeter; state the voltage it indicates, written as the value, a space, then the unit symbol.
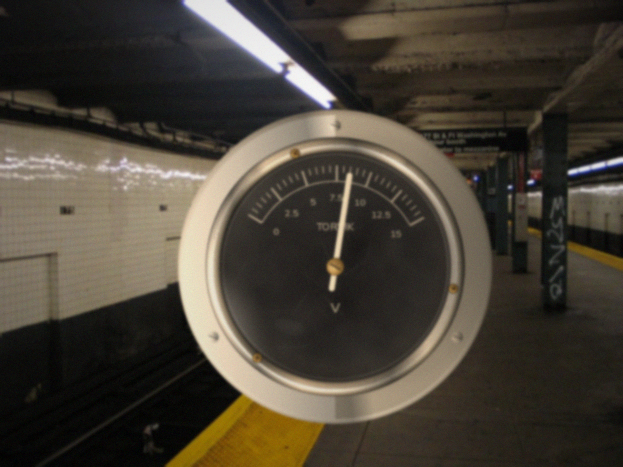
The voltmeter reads 8.5 V
